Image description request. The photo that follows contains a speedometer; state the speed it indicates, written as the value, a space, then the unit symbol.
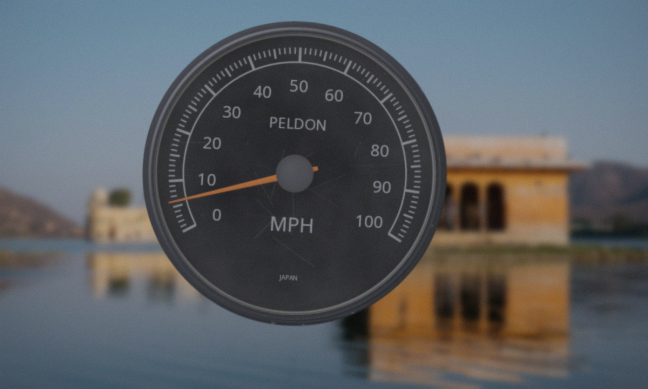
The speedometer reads 6 mph
